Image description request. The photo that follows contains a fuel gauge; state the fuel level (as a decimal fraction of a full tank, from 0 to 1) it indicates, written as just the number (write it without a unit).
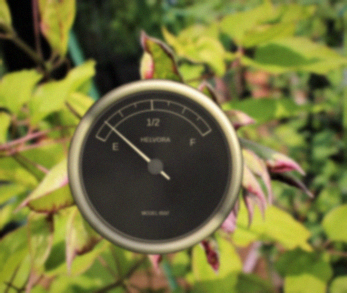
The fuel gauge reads 0.125
